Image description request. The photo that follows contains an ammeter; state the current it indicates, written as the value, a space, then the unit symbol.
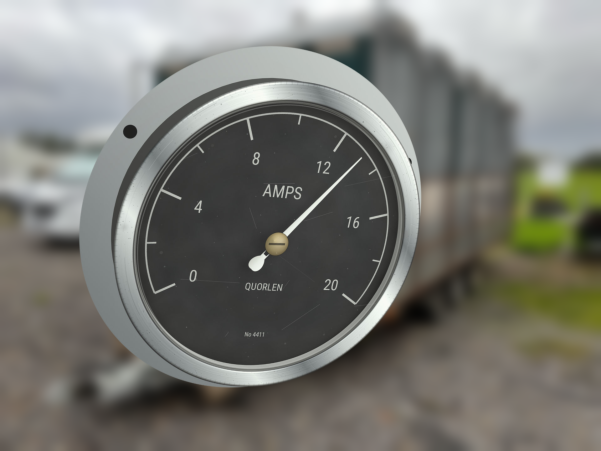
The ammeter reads 13 A
